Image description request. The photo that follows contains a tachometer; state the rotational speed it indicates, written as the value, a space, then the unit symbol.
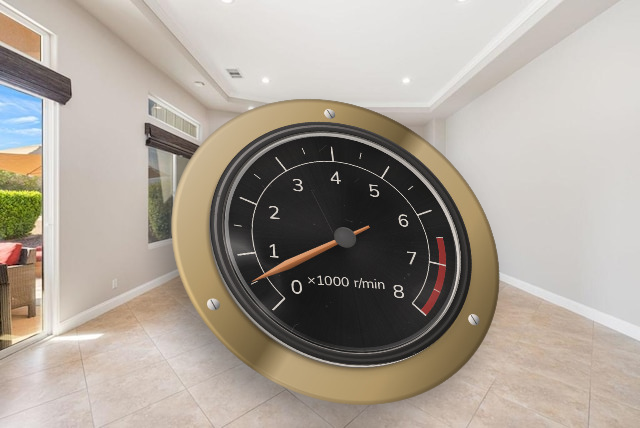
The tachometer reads 500 rpm
